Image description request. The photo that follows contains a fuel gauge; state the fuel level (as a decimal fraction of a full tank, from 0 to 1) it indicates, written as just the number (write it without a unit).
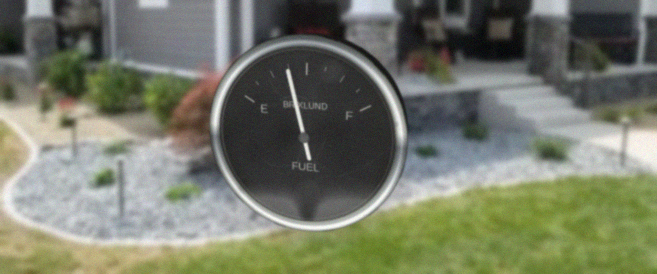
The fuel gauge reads 0.375
